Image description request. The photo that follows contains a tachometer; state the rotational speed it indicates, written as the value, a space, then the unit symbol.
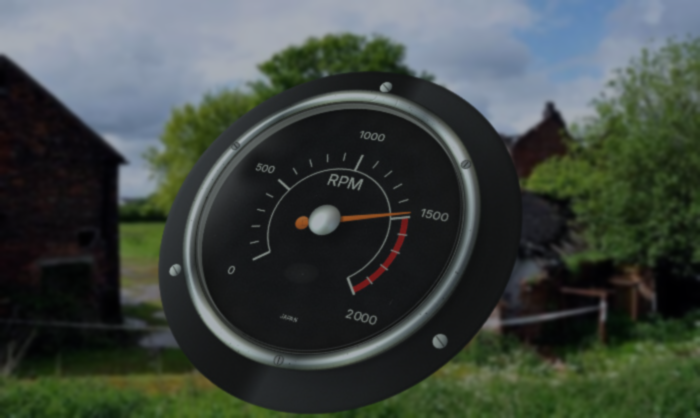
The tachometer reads 1500 rpm
